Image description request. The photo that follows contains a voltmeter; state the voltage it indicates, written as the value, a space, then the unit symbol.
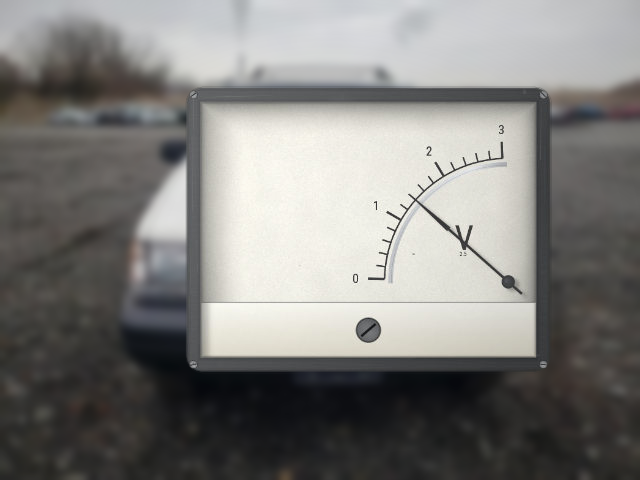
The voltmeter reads 1.4 V
